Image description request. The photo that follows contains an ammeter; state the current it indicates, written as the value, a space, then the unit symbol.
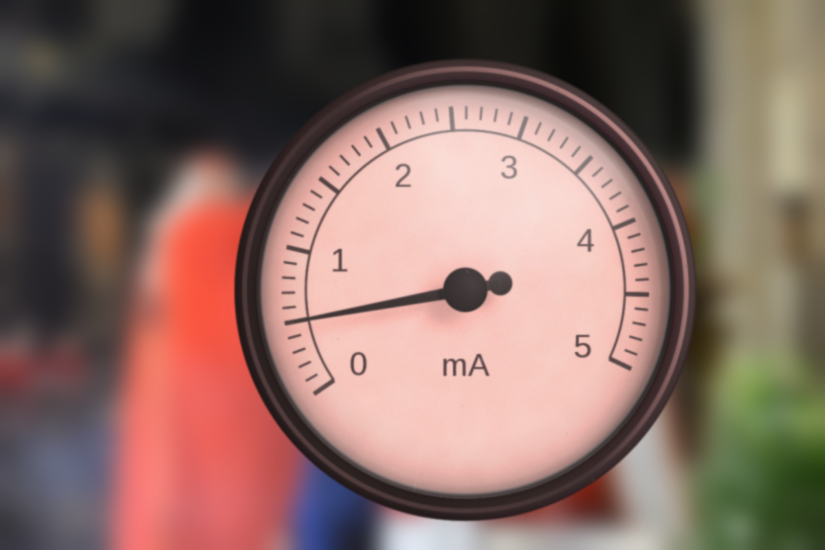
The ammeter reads 0.5 mA
